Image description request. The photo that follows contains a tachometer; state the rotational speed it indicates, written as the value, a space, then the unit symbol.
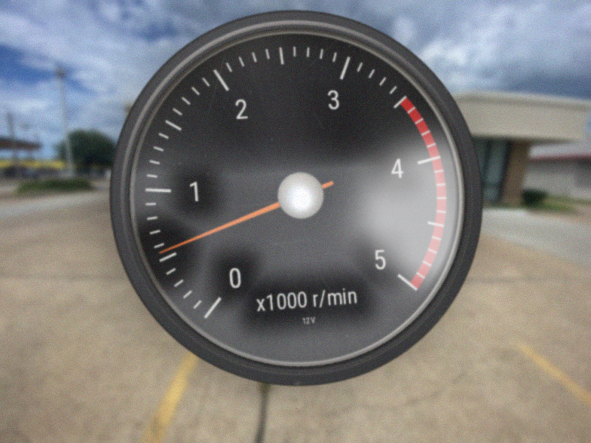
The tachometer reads 550 rpm
